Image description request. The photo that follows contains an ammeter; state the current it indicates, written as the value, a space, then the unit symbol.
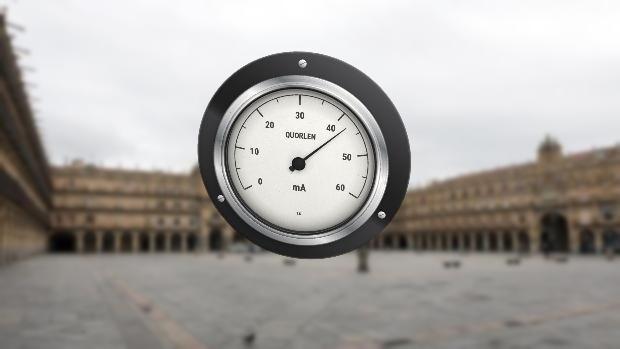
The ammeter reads 42.5 mA
